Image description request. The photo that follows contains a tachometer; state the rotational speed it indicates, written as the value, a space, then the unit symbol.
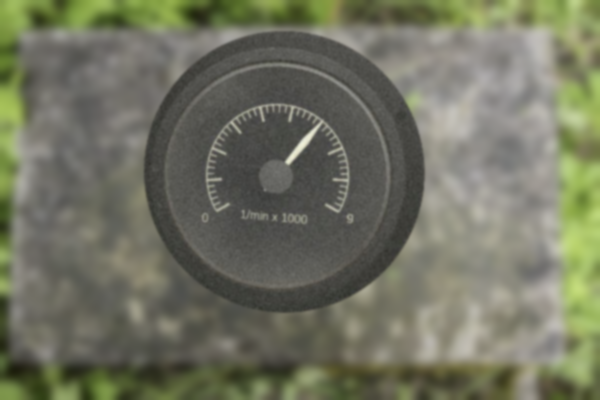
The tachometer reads 6000 rpm
